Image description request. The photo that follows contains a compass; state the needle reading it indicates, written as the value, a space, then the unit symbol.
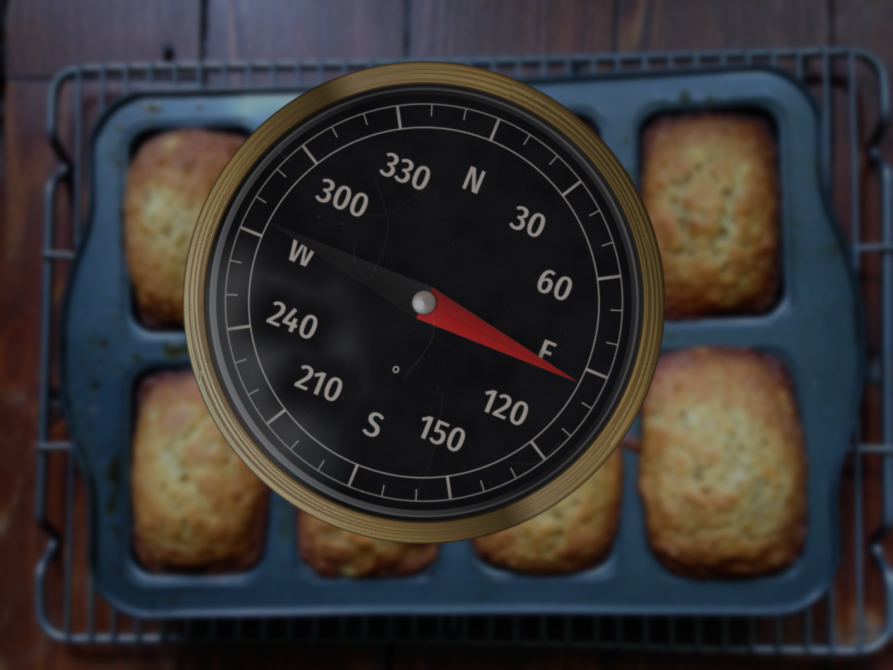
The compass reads 95 °
